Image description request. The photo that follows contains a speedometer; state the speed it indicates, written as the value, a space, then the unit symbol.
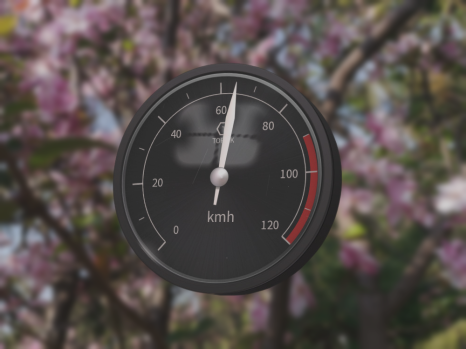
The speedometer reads 65 km/h
